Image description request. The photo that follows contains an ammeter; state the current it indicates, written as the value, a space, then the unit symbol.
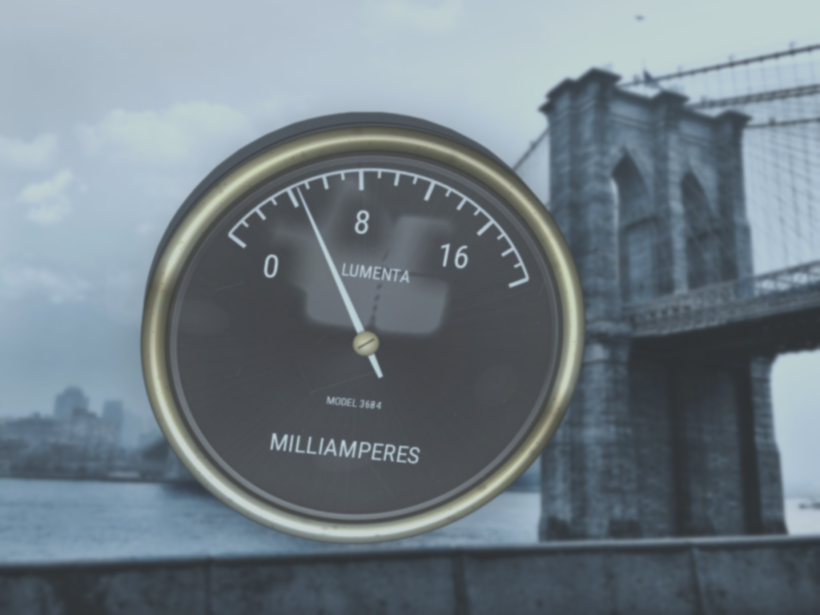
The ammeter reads 4.5 mA
